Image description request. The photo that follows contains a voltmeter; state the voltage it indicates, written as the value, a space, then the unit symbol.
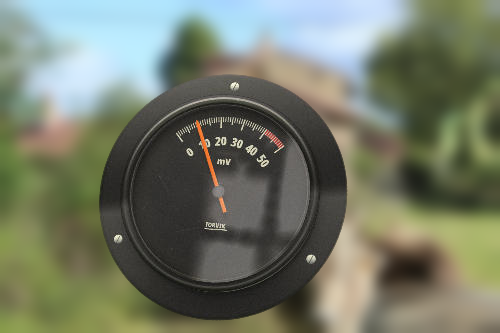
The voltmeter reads 10 mV
